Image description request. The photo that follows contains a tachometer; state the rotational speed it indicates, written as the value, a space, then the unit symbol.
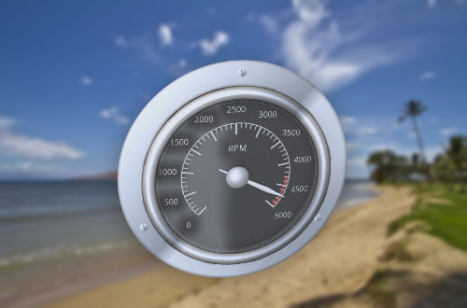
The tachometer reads 4700 rpm
